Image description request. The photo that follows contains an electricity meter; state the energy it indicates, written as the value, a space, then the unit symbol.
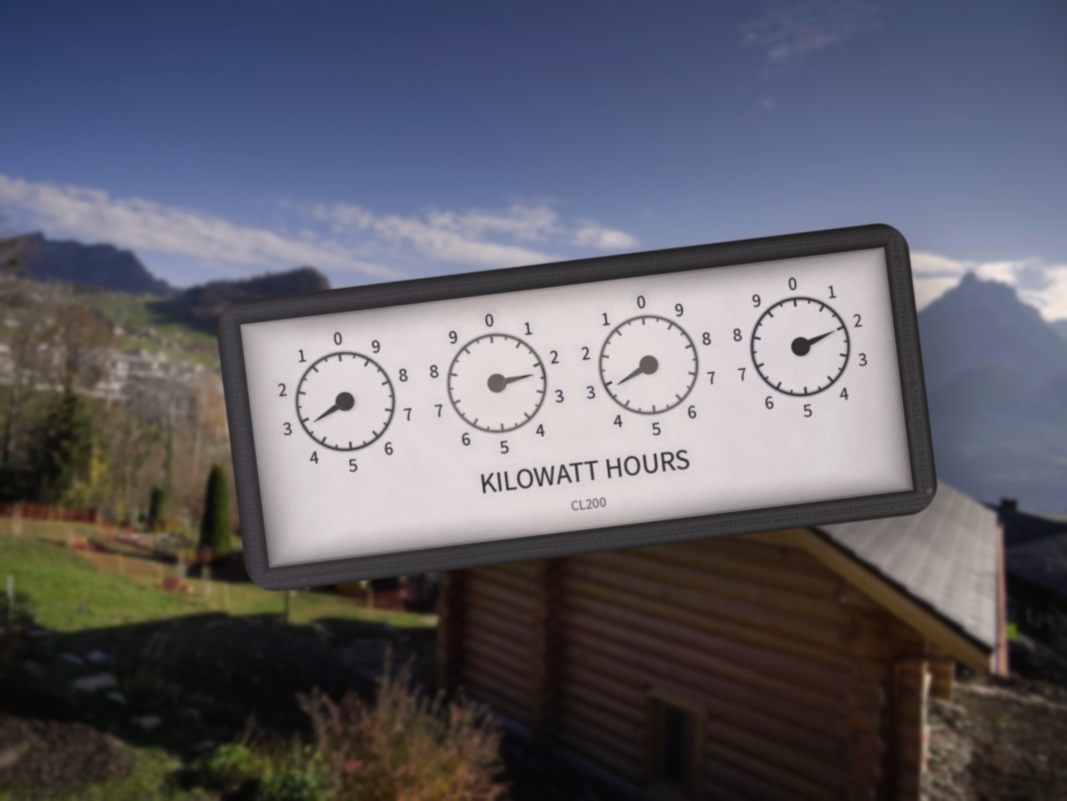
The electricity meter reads 3232 kWh
